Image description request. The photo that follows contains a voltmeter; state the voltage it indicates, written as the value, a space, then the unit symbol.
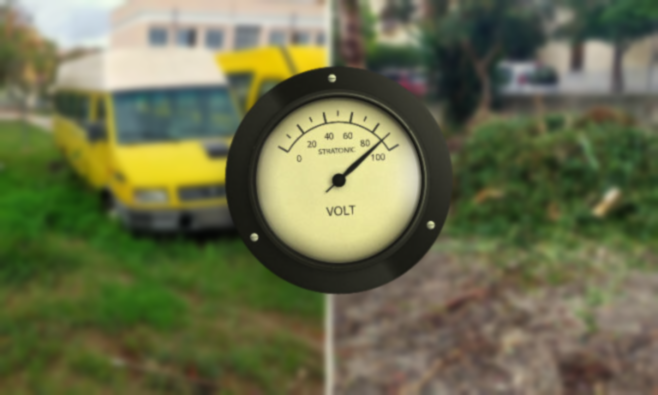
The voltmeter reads 90 V
